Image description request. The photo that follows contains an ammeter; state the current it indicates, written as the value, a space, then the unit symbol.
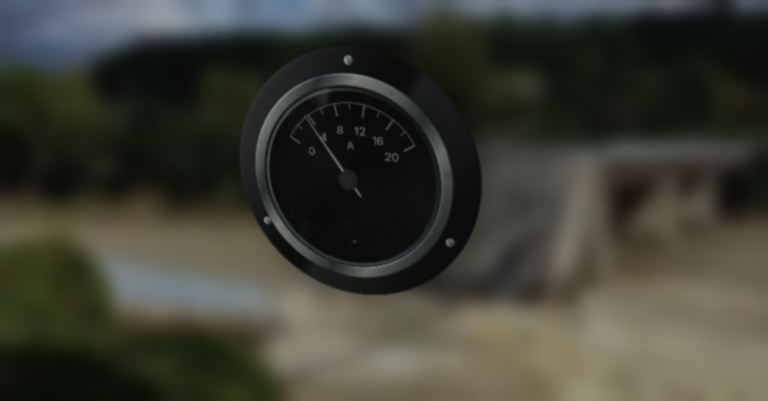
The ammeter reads 4 A
